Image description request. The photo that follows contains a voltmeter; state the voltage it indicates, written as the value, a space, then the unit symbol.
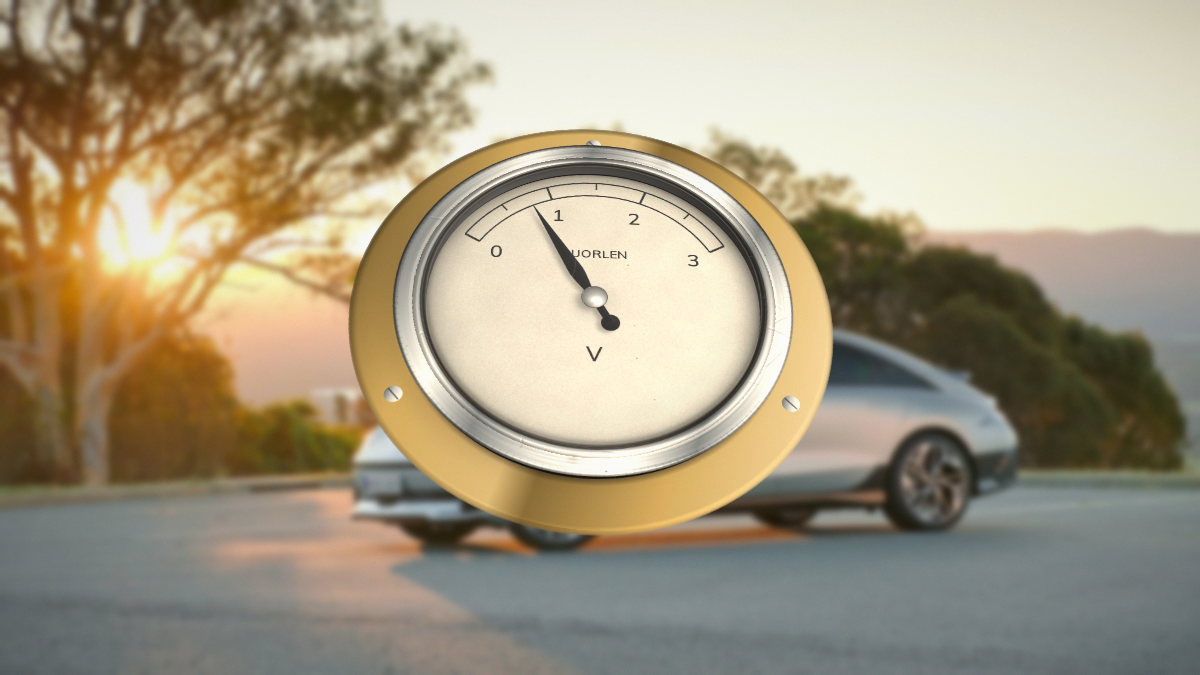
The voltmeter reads 0.75 V
